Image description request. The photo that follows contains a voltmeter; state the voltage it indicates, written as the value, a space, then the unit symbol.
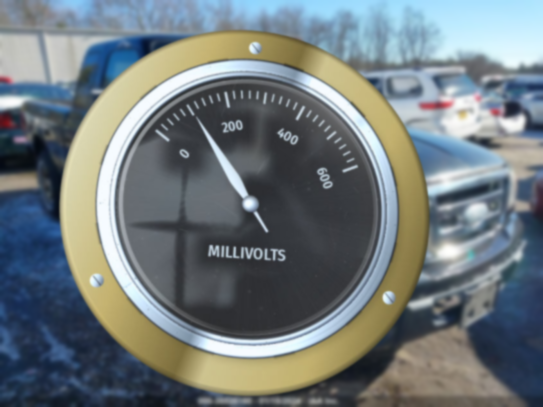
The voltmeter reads 100 mV
